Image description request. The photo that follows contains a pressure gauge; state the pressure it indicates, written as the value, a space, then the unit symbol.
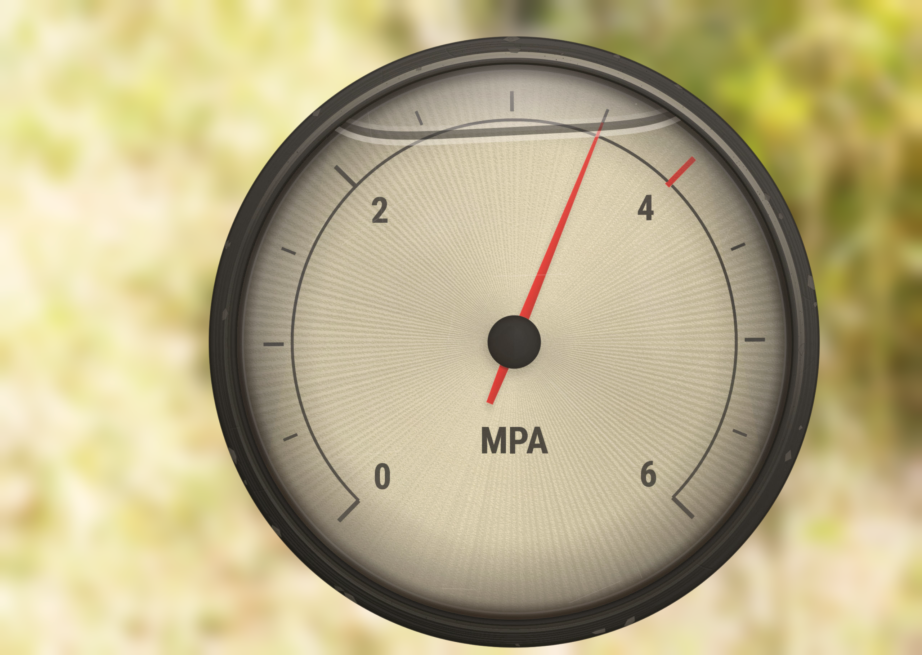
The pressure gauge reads 3.5 MPa
